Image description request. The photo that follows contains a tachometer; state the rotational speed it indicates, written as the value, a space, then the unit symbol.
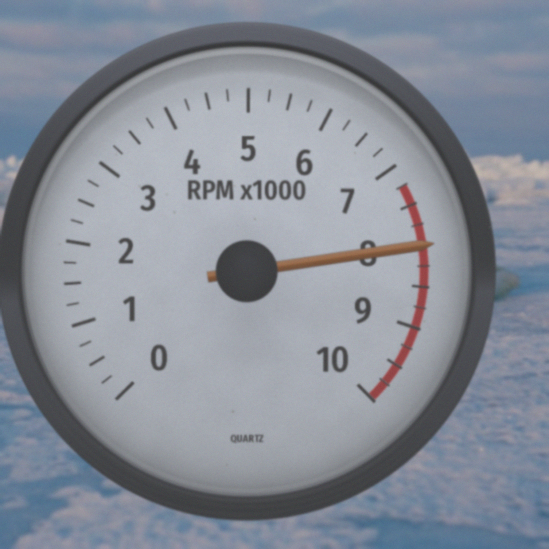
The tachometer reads 8000 rpm
